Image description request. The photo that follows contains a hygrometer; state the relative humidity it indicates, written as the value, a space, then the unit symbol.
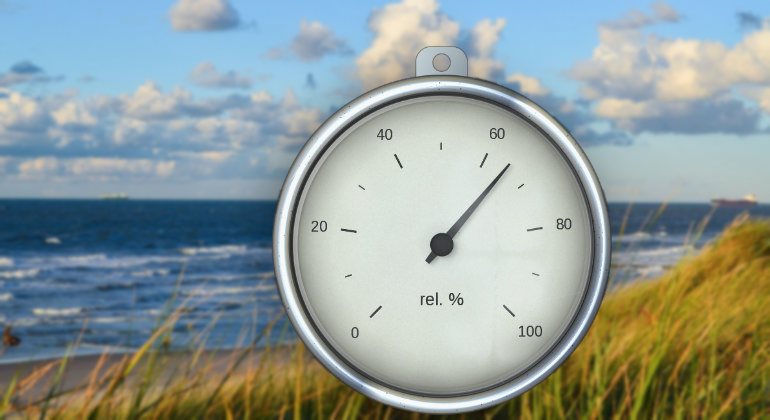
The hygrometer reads 65 %
